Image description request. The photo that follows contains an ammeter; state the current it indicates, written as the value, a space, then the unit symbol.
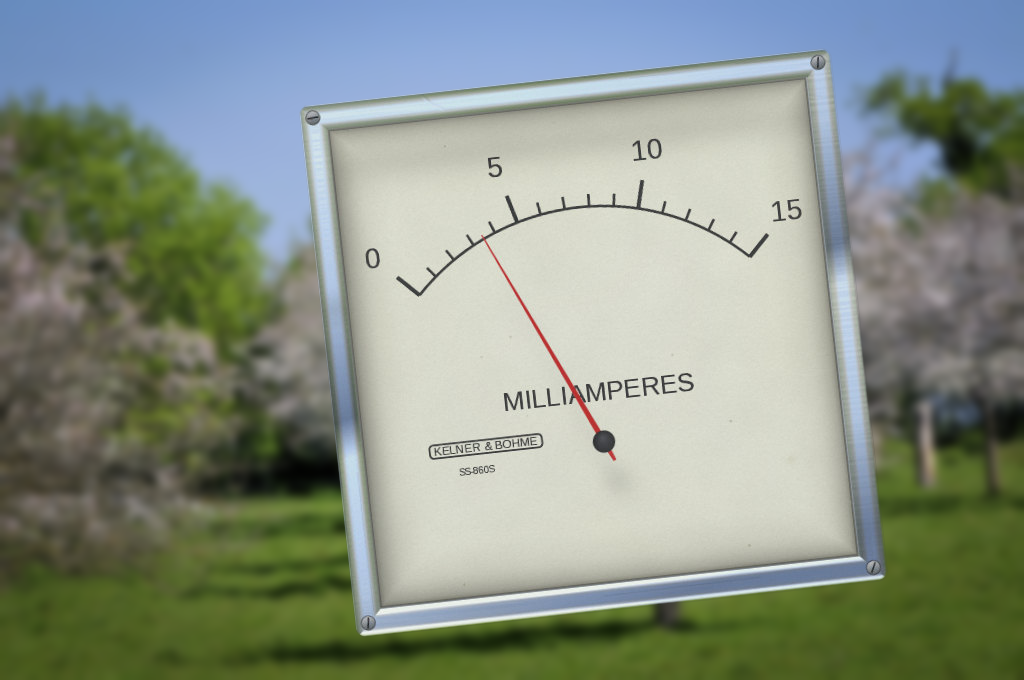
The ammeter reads 3.5 mA
